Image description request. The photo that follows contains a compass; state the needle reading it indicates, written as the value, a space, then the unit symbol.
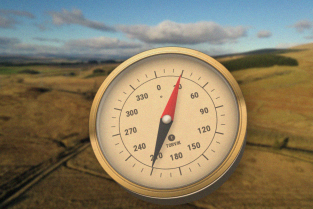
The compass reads 30 °
